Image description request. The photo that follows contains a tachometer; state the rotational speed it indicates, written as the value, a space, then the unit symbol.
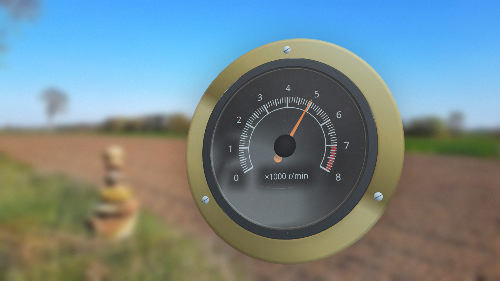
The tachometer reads 5000 rpm
